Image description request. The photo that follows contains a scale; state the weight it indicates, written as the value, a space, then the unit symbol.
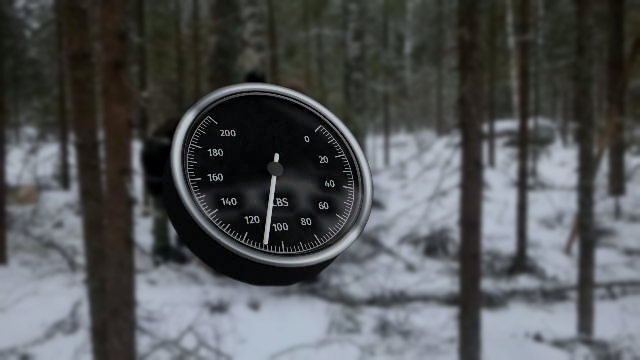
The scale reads 110 lb
